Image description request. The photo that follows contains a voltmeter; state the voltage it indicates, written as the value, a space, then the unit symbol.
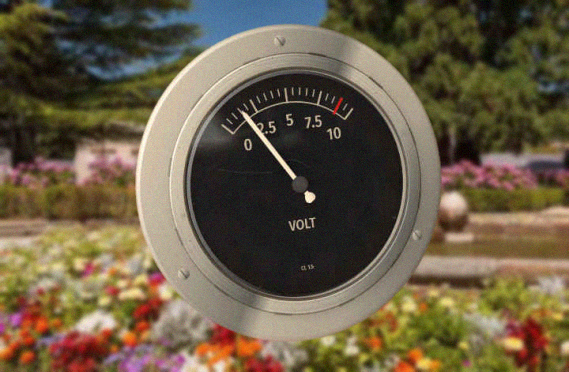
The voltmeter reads 1.5 V
